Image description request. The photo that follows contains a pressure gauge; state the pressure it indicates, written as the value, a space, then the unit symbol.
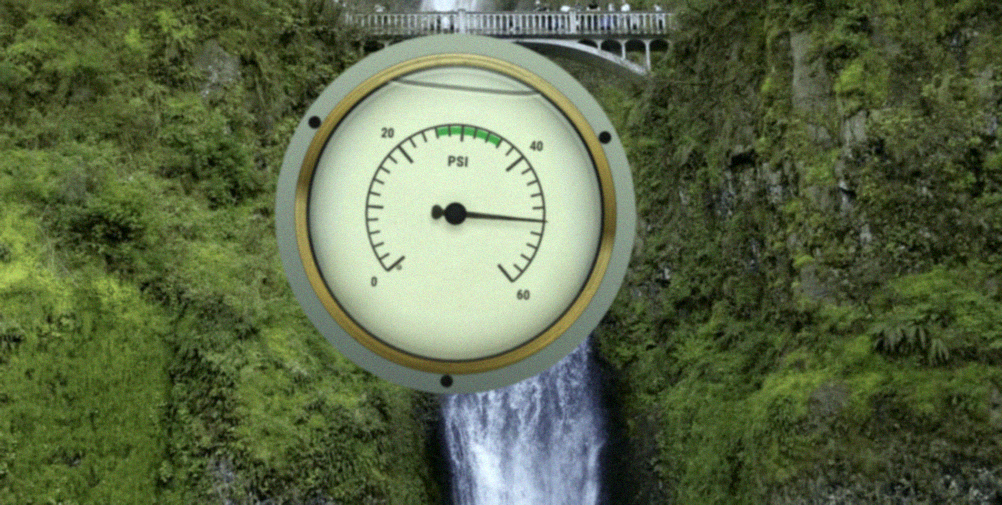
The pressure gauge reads 50 psi
